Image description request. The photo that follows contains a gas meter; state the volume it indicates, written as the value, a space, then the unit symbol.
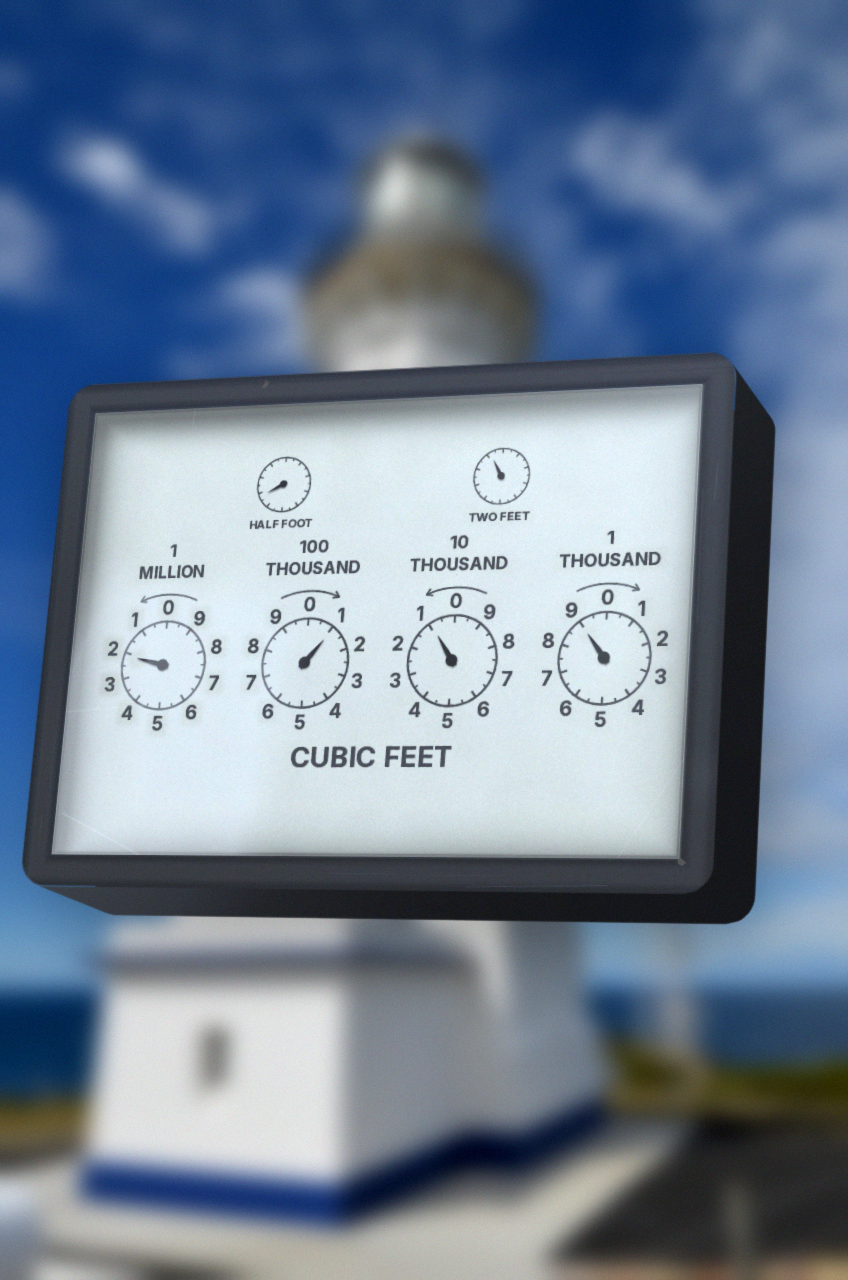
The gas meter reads 210900 ft³
